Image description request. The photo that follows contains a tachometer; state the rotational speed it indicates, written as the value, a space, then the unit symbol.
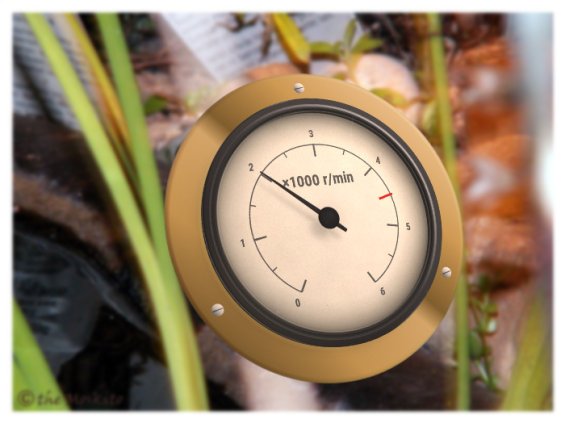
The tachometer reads 2000 rpm
